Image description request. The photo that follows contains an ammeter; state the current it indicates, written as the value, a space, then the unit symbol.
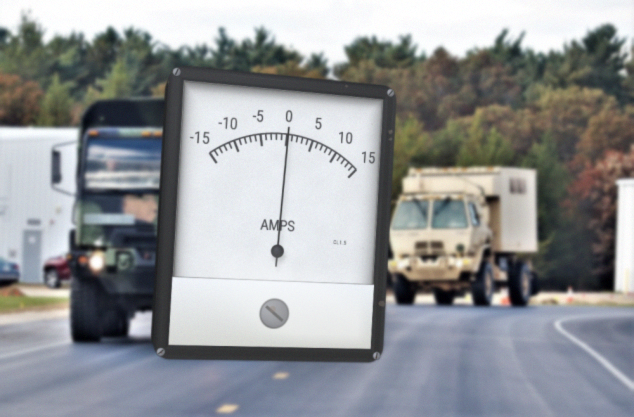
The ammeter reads 0 A
